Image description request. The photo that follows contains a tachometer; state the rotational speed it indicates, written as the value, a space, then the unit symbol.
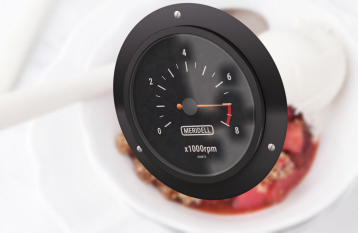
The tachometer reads 7000 rpm
